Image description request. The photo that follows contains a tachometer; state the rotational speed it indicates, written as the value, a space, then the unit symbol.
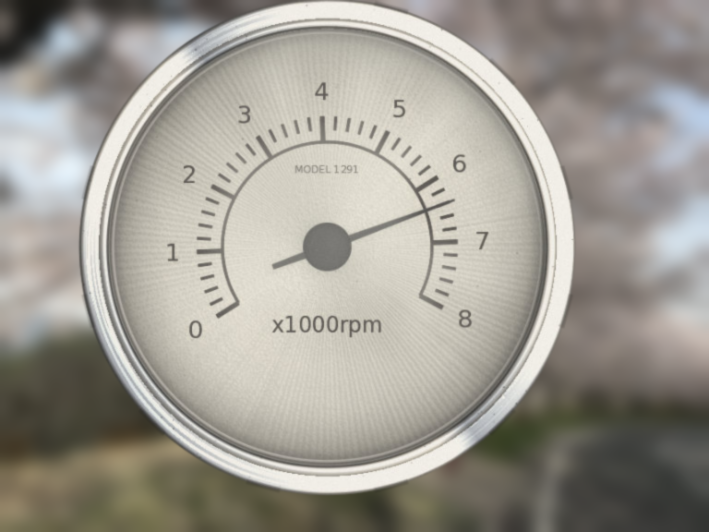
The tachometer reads 6400 rpm
